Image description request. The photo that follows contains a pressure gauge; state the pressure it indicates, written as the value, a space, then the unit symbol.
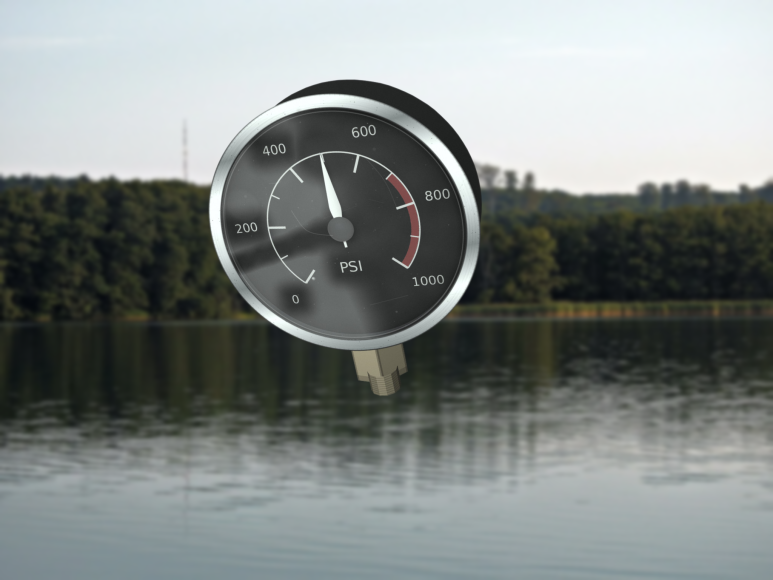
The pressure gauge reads 500 psi
